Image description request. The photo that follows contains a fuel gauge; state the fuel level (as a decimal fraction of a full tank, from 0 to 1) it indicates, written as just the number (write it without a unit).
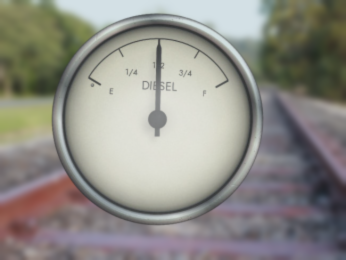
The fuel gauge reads 0.5
